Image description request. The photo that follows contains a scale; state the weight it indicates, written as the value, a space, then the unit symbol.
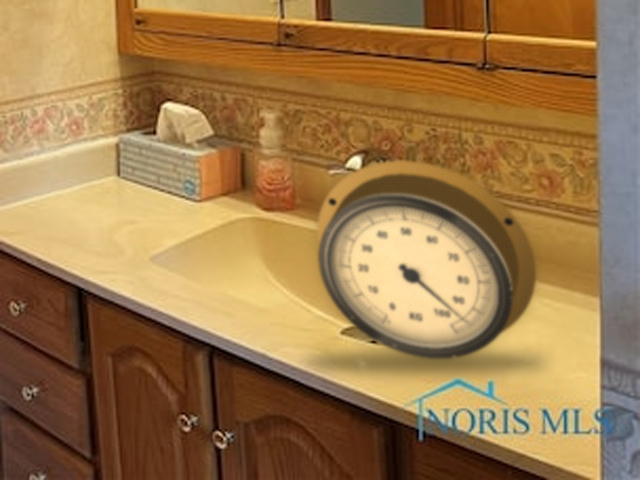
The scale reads 95 kg
